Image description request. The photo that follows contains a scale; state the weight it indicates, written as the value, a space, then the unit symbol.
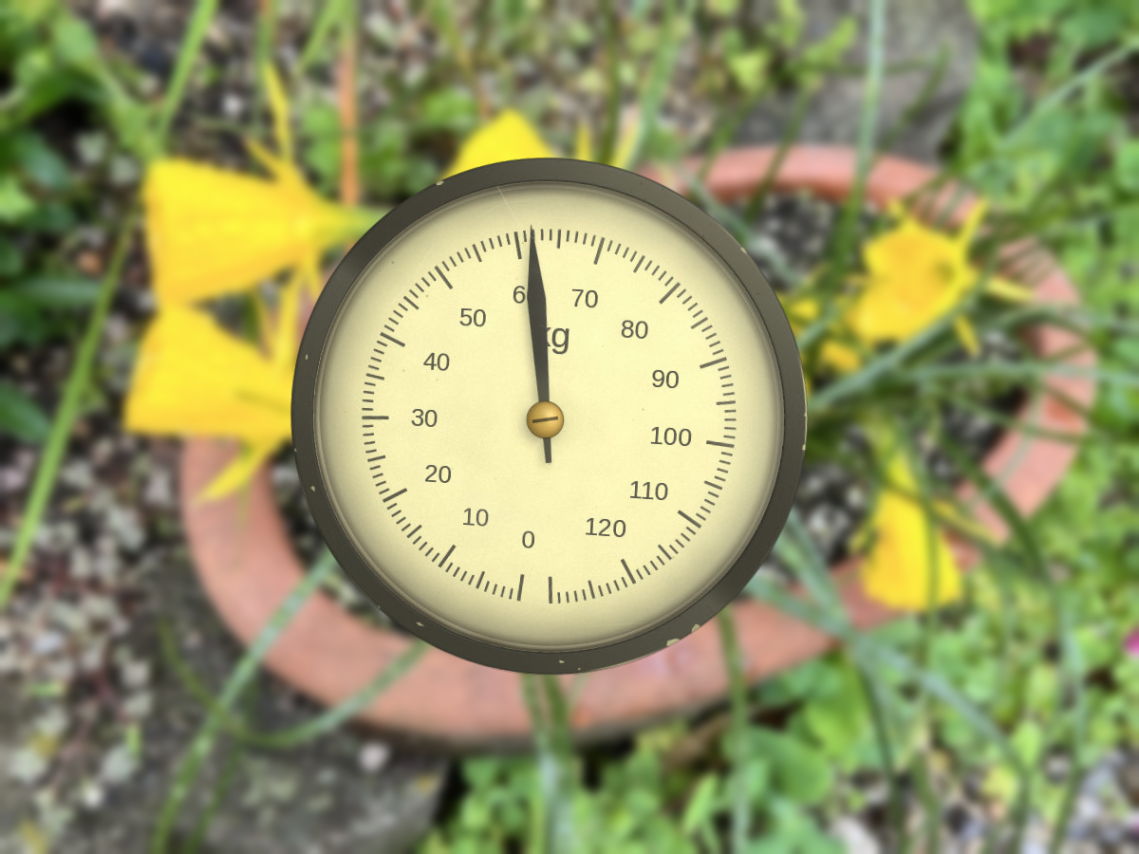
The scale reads 62 kg
